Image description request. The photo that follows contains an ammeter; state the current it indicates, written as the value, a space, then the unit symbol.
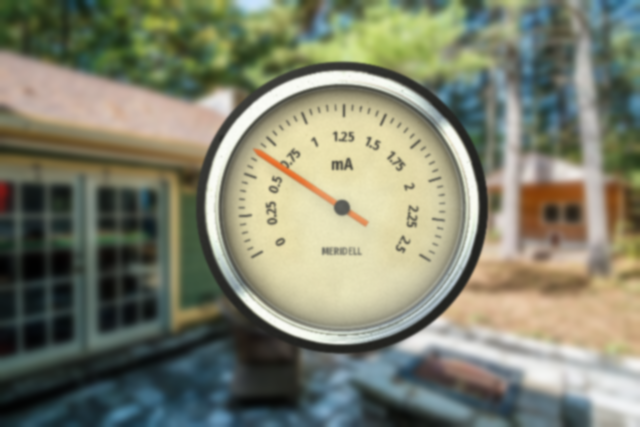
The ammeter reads 0.65 mA
